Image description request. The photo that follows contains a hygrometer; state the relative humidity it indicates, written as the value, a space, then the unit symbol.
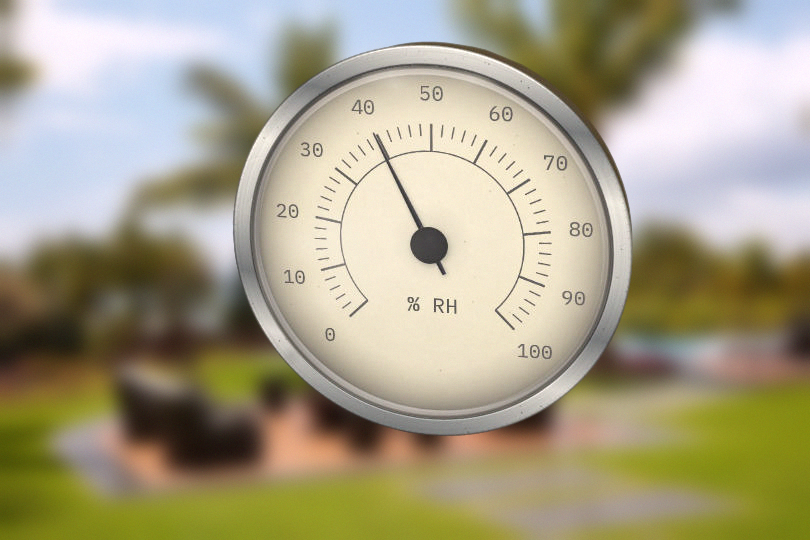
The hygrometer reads 40 %
